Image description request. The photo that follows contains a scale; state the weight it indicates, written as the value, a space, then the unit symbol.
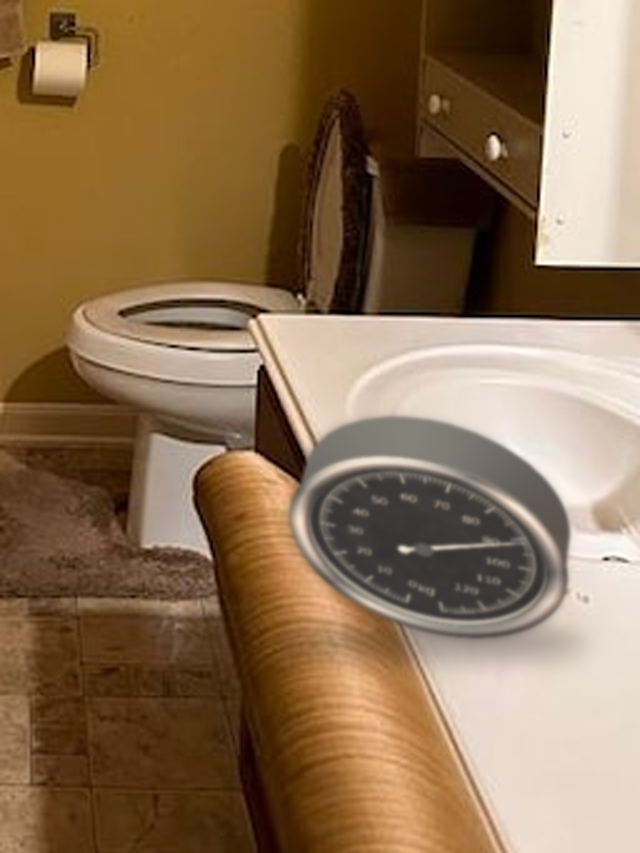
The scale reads 90 kg
